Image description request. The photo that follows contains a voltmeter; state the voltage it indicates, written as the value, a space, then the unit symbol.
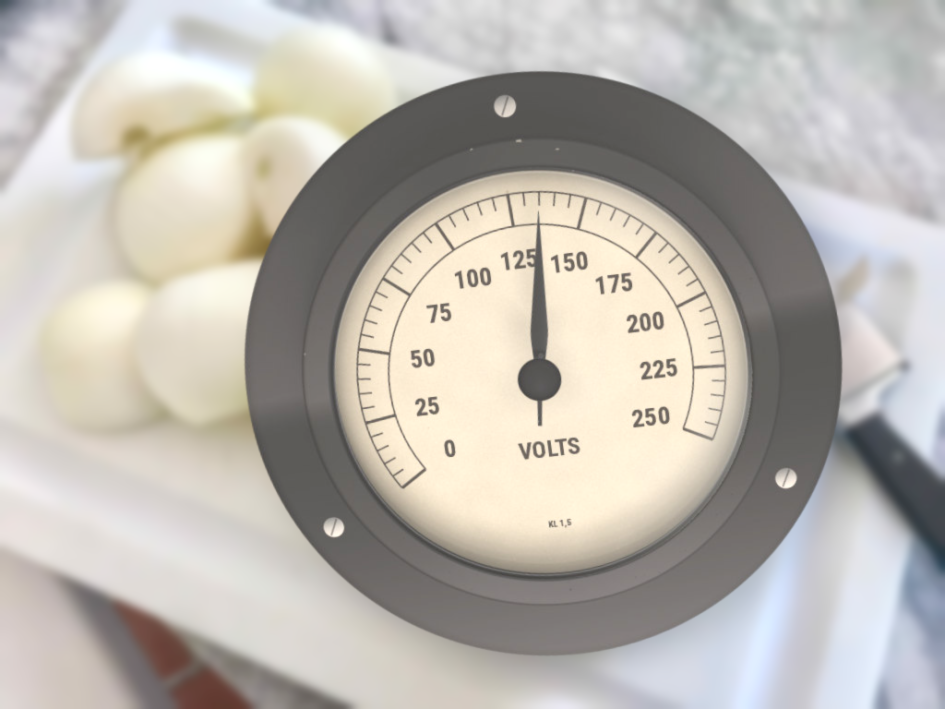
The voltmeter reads 135 V
